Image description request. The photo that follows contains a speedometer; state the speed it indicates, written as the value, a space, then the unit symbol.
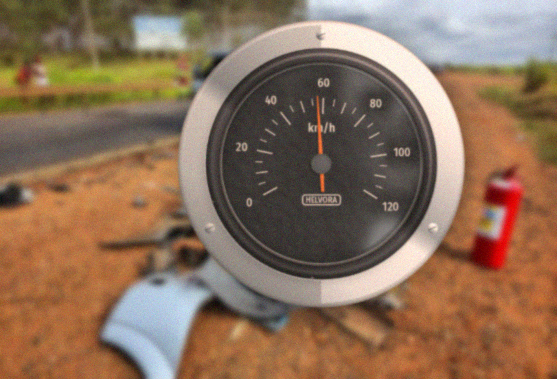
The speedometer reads 57.5 km/h
